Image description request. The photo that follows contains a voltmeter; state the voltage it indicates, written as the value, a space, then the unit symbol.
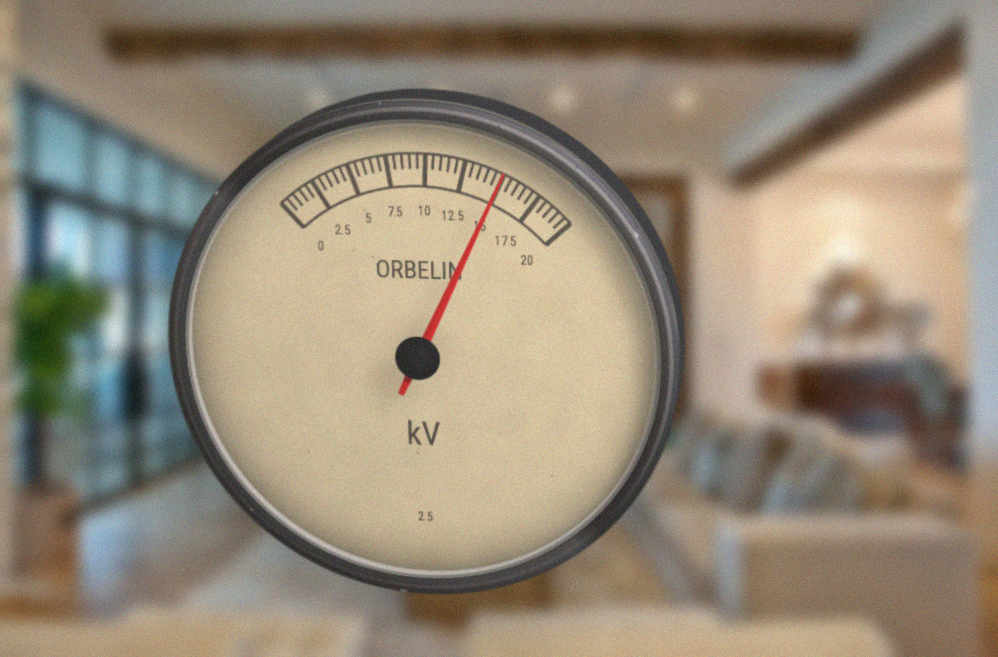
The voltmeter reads 15 kV
